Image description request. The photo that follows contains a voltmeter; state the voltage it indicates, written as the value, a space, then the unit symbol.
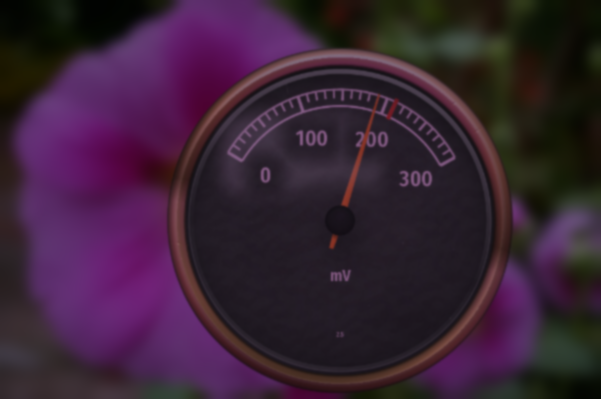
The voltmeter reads 190 mV
